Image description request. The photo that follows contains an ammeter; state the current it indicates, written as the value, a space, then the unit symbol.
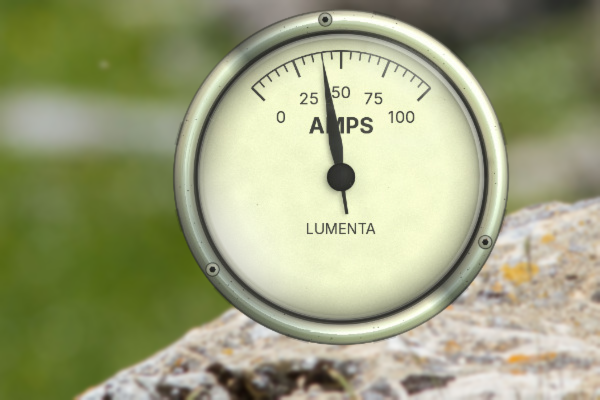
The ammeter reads 40 A
